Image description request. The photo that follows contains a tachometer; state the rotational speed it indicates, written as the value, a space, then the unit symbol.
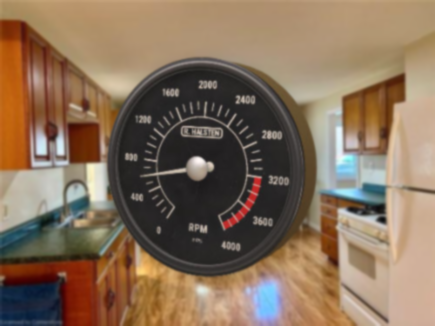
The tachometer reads 600 rpm
